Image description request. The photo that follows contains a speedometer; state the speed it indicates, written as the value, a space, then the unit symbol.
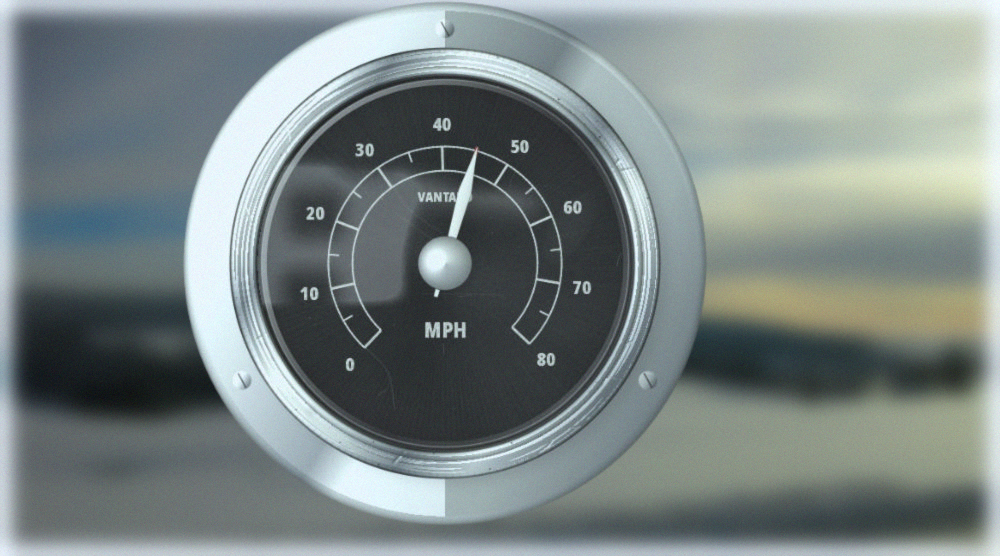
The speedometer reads 45 mph
